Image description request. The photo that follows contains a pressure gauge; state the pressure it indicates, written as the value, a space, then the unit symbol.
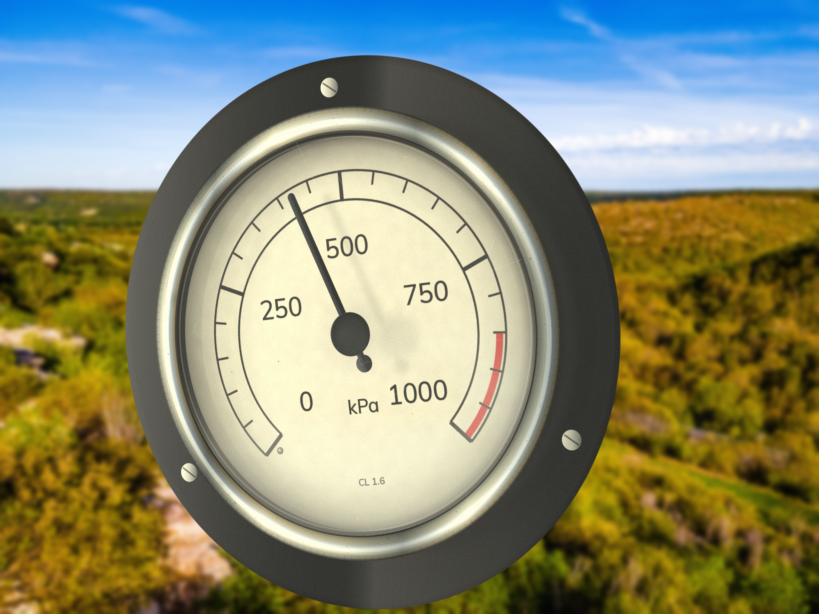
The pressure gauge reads 425 kPa
